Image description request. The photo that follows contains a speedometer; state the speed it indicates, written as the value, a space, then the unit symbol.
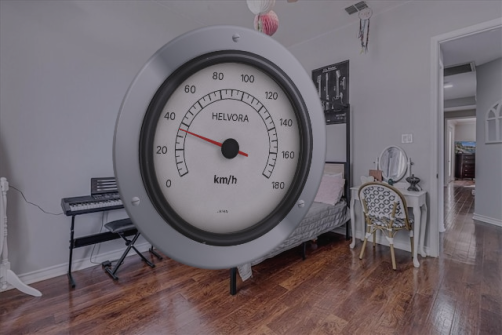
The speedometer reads 35 km/h
